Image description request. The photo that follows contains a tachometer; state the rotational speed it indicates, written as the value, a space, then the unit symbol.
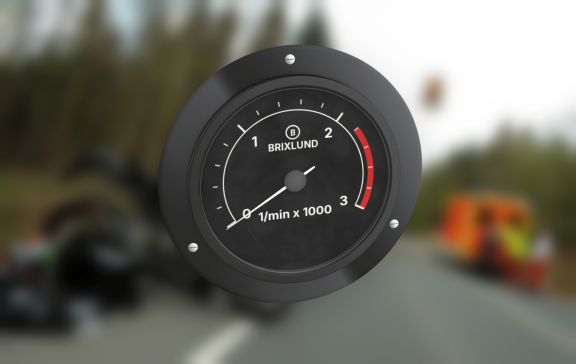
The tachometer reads 0 rpm
